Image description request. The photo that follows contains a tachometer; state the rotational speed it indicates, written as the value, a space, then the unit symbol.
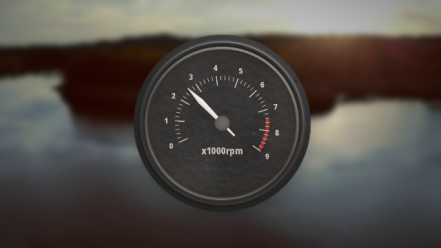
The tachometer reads 2600 rpm
